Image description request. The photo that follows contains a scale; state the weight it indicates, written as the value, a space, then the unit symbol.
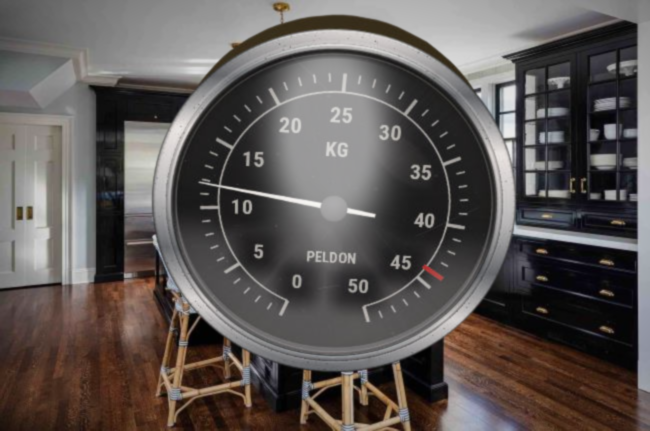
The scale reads 12 kg
